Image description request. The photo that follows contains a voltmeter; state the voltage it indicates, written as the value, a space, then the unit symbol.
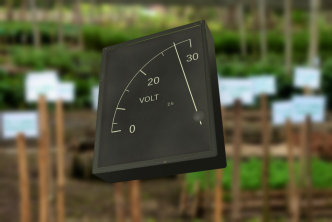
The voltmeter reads 27.5 V
